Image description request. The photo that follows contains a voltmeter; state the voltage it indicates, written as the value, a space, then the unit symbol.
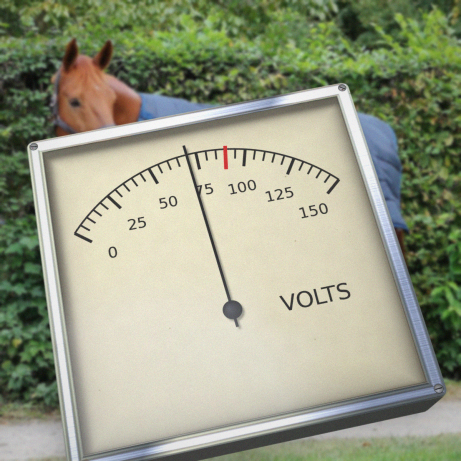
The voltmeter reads 70 V
